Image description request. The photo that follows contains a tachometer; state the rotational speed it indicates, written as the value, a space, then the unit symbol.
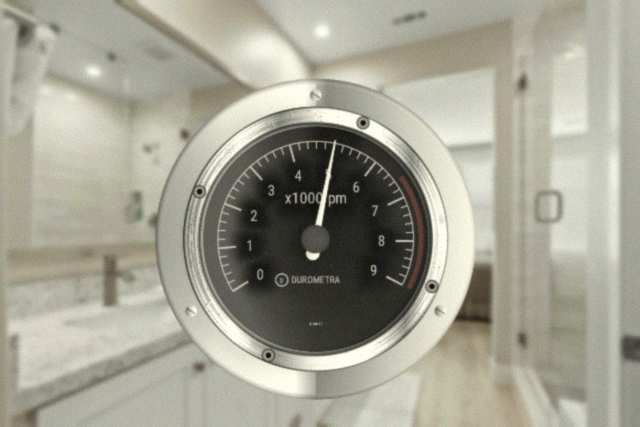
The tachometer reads 5000 rpm
